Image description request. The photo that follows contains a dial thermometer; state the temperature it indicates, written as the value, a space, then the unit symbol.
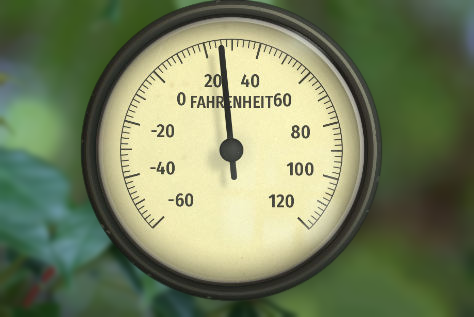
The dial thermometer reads 26 °F
